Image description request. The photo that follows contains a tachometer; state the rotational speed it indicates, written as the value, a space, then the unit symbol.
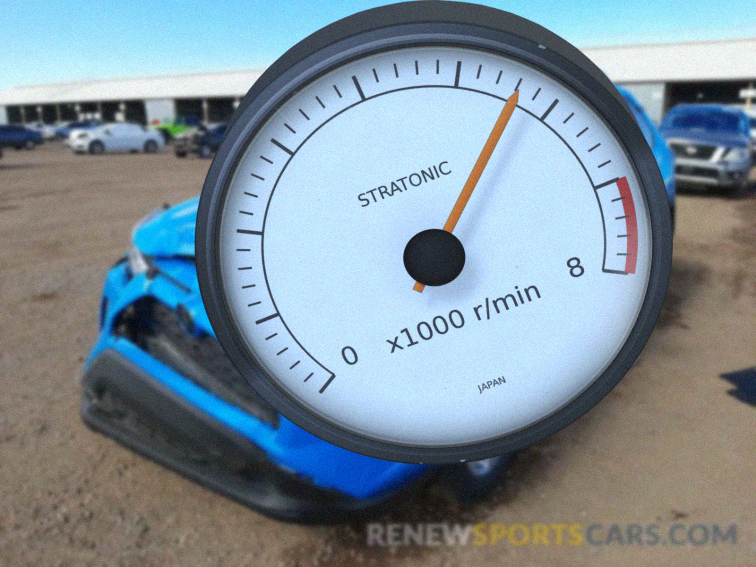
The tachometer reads 5600 rpm
